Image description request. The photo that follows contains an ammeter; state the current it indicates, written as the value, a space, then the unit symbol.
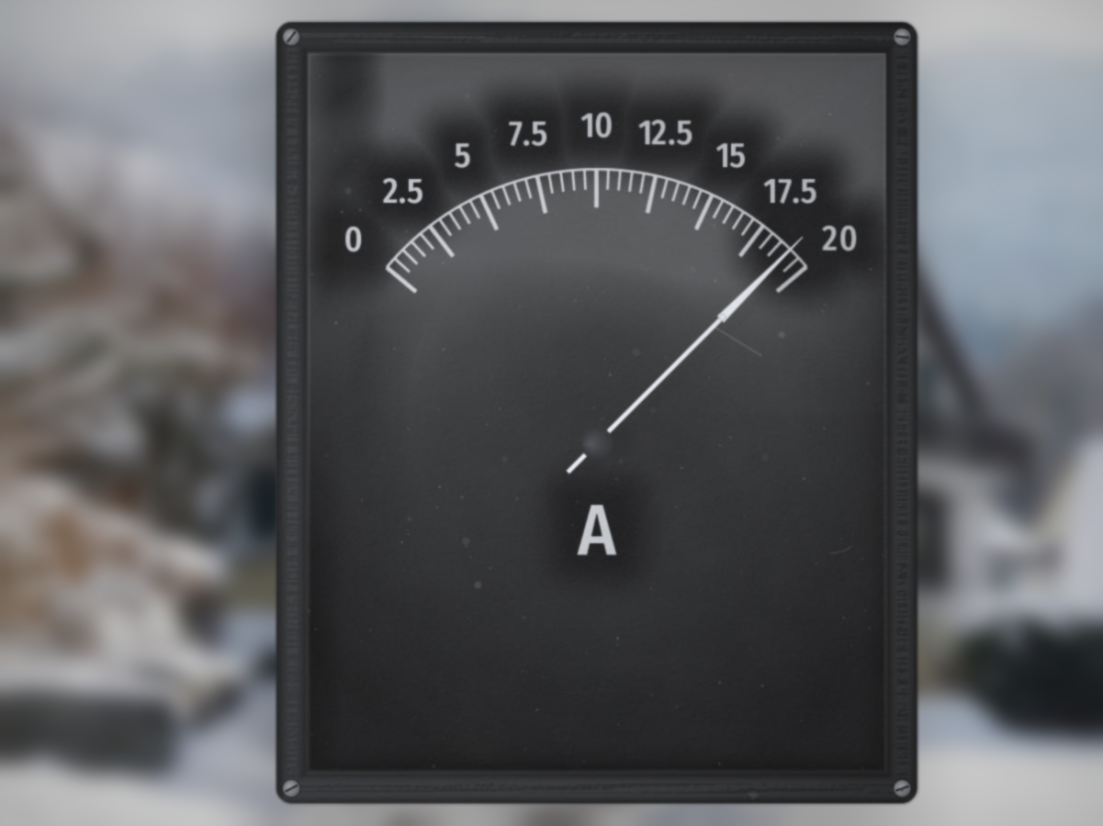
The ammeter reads 19 A
